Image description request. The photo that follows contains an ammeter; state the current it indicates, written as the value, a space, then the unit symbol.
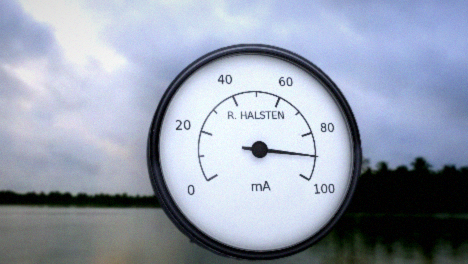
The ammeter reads 90 mA
